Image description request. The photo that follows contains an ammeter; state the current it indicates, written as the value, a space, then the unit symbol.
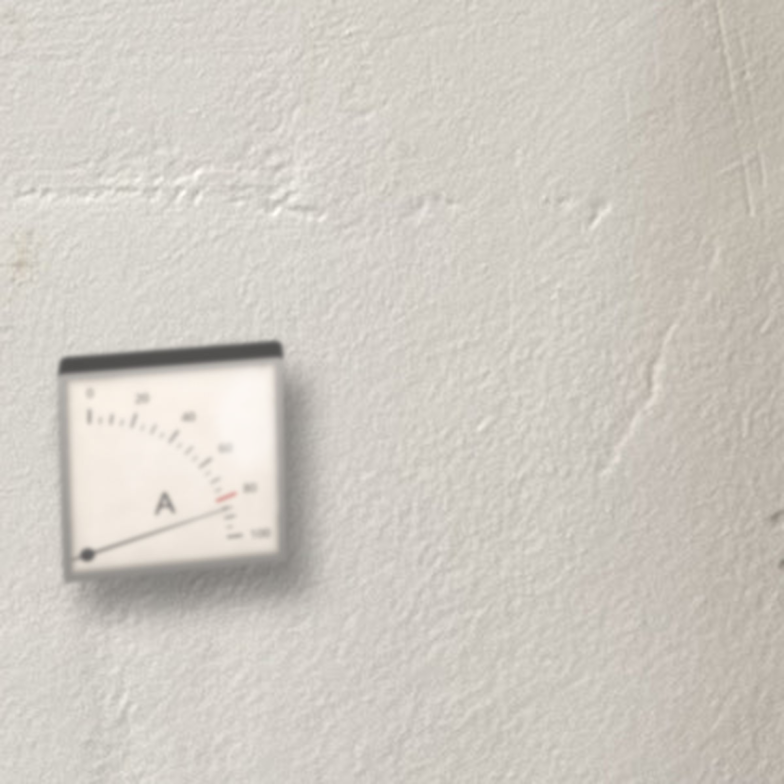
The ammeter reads 85 A
